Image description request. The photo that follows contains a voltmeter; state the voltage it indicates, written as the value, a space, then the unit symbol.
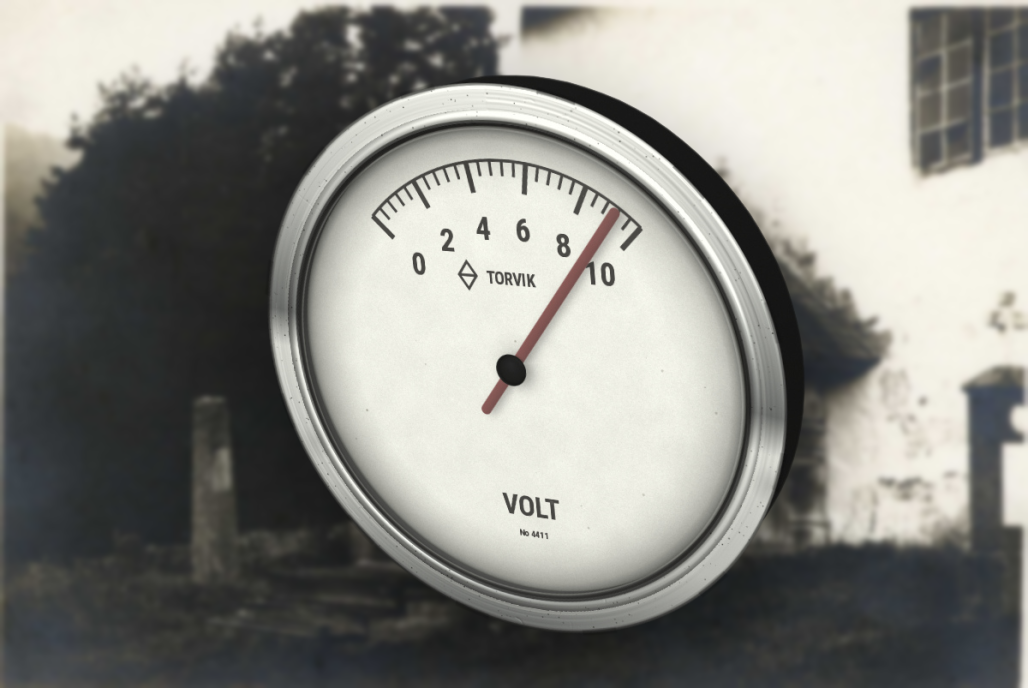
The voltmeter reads 9.2 V
